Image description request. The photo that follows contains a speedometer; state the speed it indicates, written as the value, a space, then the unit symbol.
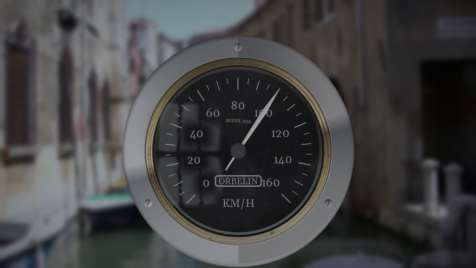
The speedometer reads 100 km/h
